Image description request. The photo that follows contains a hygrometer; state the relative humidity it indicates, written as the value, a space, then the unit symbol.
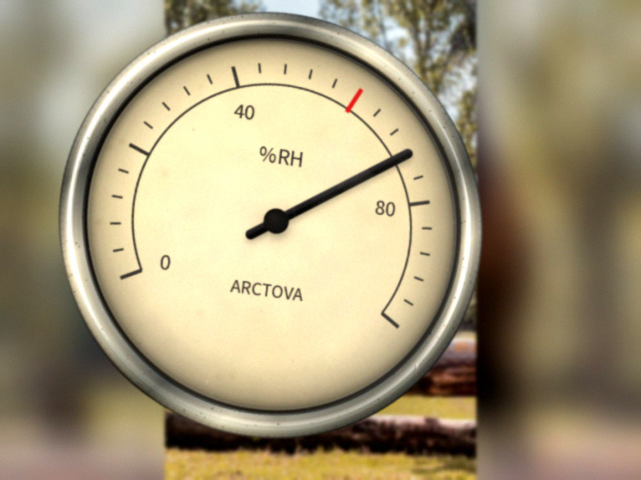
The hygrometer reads 72 %
